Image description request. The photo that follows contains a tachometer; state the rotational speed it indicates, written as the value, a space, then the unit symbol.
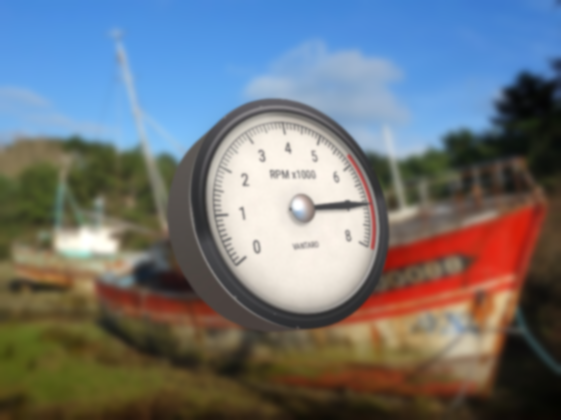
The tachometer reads 7000 rpm
